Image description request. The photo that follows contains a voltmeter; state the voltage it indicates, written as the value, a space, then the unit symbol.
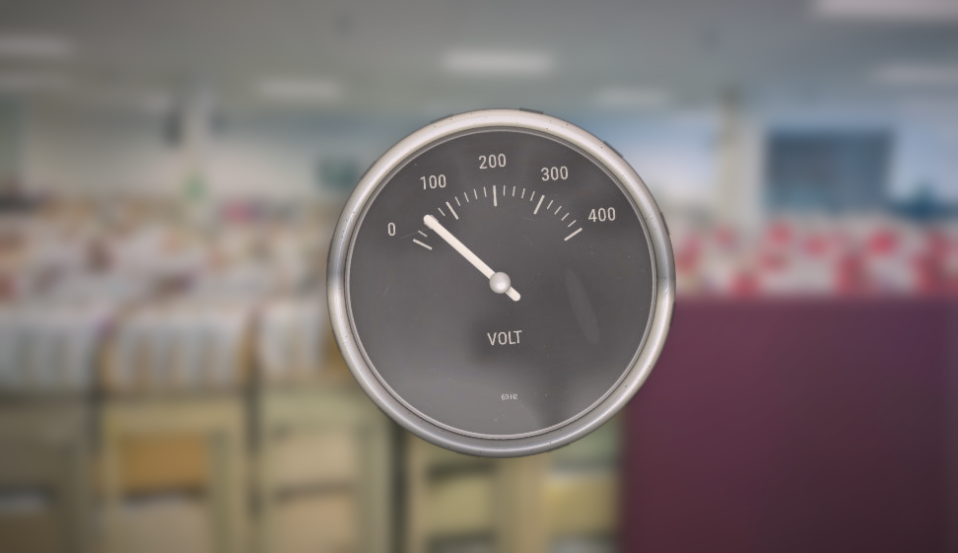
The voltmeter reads 50 V
